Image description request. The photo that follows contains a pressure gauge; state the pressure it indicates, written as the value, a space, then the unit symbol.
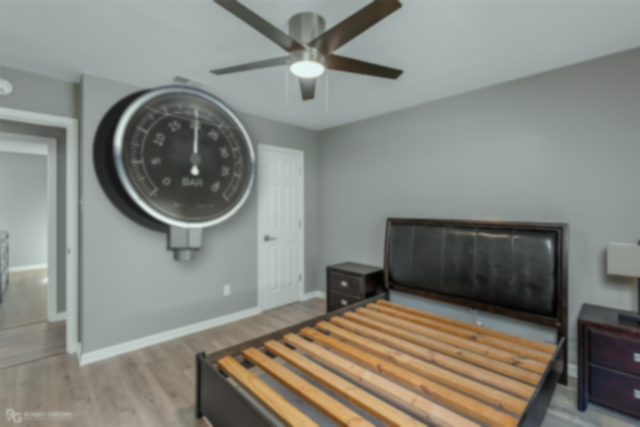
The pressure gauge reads 20 bar
